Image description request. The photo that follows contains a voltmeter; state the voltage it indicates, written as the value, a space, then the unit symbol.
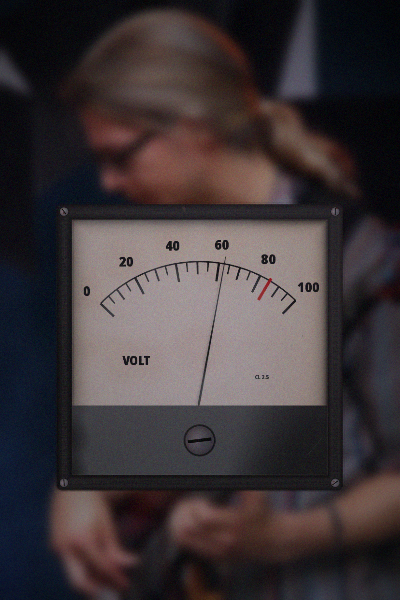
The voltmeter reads 62.5 V
